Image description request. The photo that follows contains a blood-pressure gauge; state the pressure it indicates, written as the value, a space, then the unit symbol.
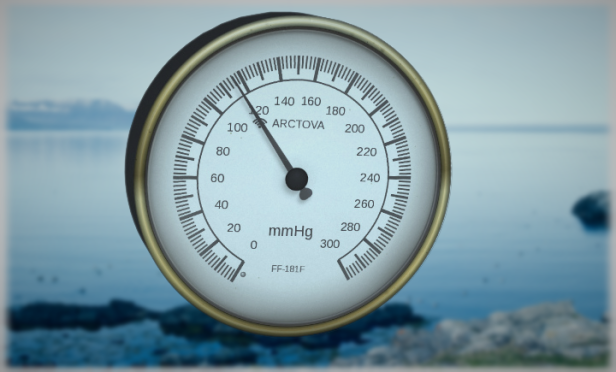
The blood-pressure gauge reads 116 mmHg
